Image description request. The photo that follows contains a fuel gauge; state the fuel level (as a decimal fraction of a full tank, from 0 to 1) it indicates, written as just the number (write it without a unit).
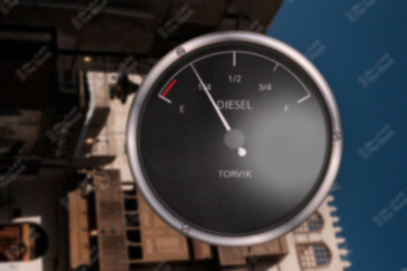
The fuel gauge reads 0.25
